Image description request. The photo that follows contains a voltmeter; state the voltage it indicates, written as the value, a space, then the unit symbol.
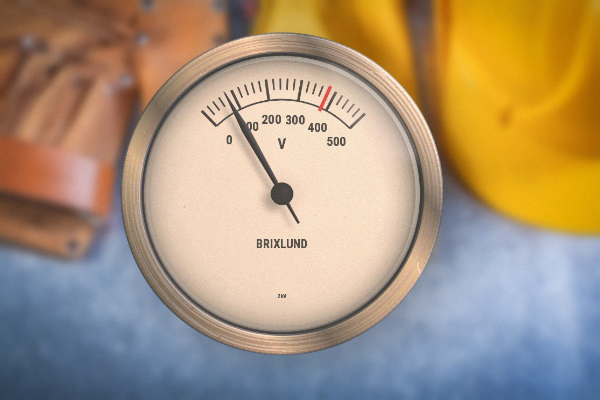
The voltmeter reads 80 V
